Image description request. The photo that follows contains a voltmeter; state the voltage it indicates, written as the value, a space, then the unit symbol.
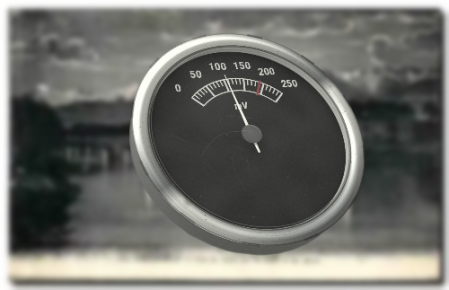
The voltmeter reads 100 mV
